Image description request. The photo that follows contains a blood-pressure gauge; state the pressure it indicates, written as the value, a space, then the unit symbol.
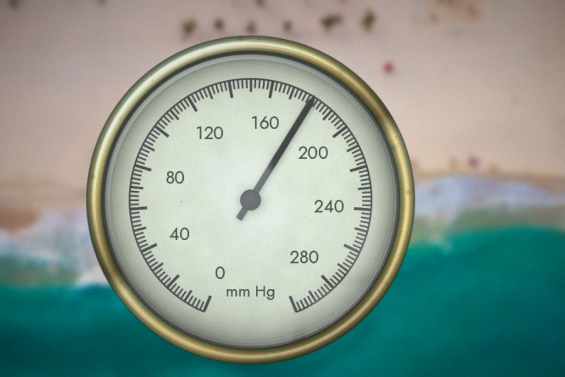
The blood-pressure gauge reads 180 mmHg
